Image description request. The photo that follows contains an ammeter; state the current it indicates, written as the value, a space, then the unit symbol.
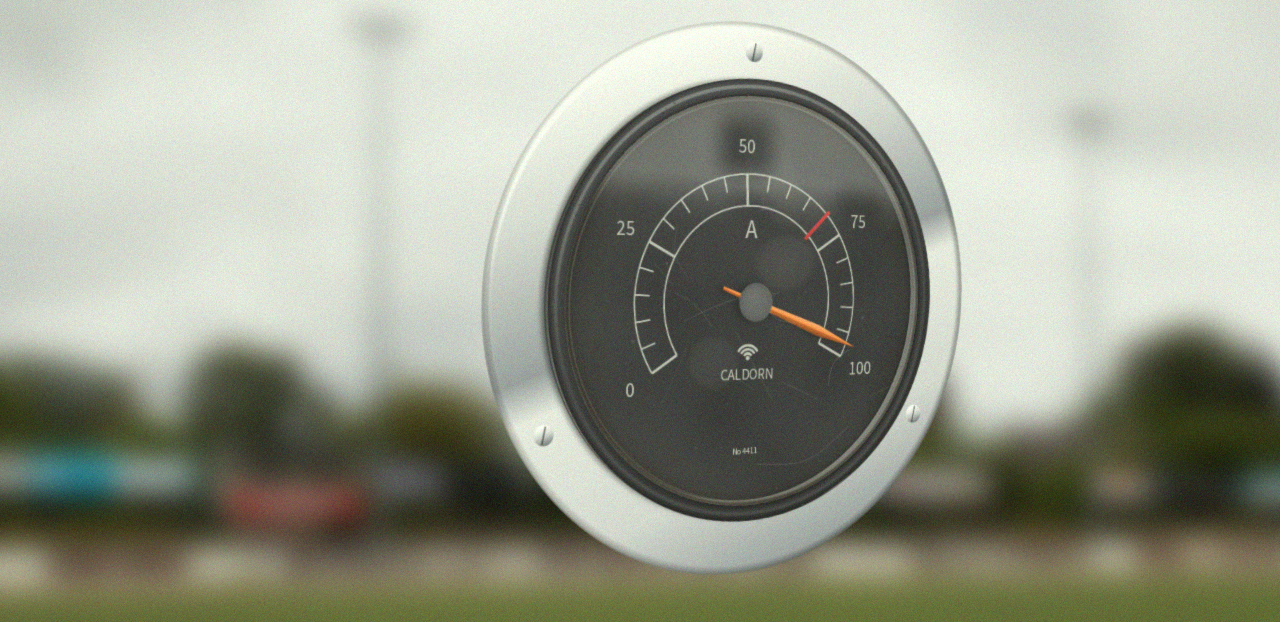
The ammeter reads 97.5 A
